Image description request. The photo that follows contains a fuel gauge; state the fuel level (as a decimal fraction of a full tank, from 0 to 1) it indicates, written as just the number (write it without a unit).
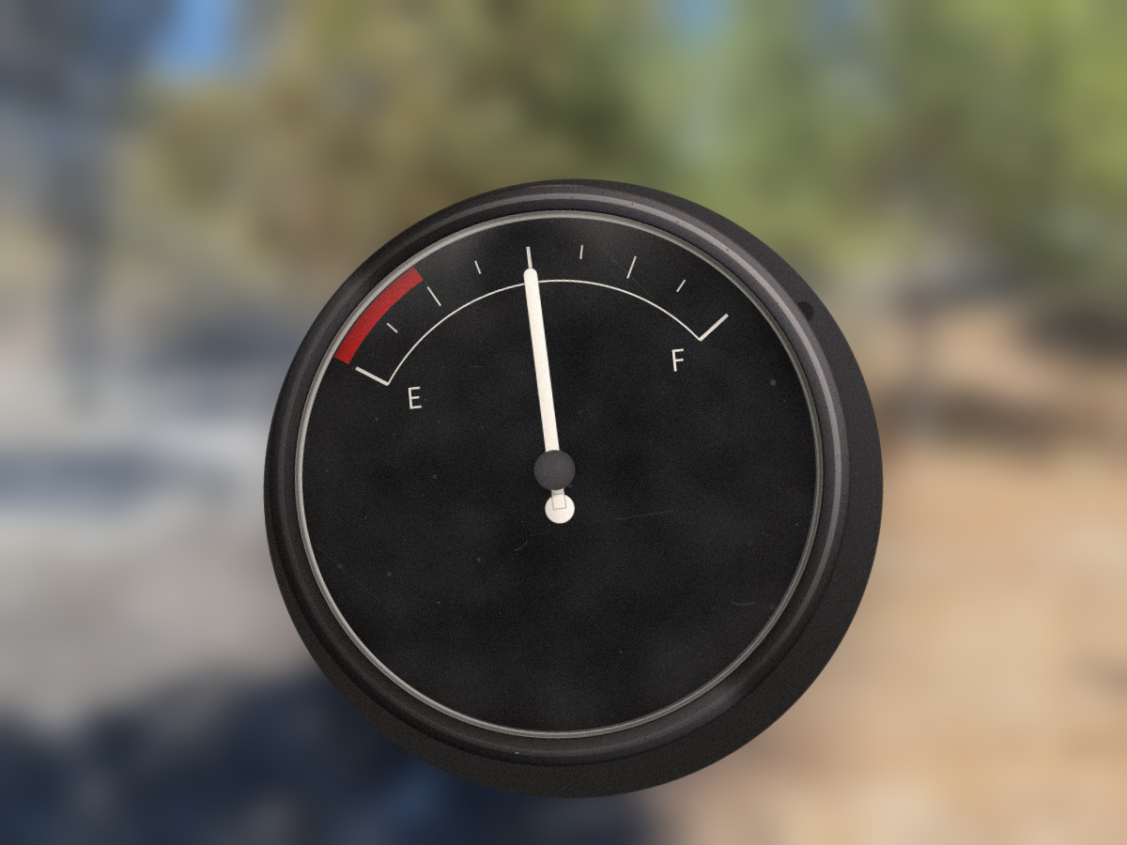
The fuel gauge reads 0.5
